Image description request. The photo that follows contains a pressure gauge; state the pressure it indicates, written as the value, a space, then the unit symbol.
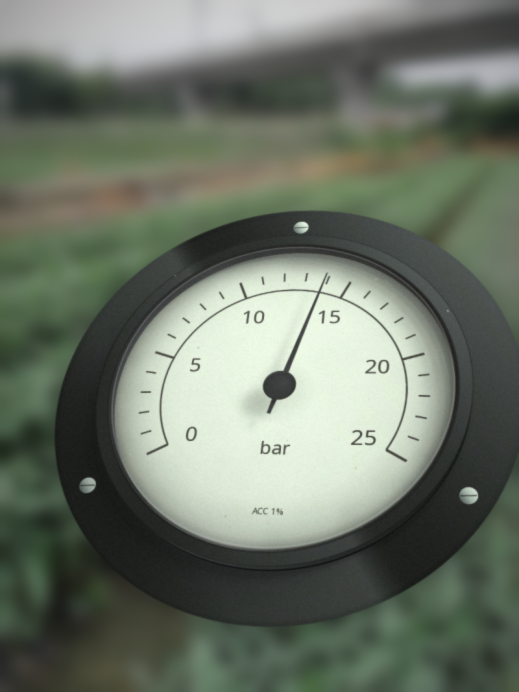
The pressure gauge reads 14 bar
